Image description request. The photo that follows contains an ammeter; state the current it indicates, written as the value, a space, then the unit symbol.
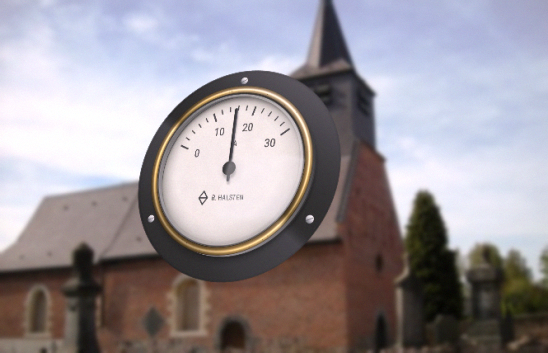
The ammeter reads 16 A
